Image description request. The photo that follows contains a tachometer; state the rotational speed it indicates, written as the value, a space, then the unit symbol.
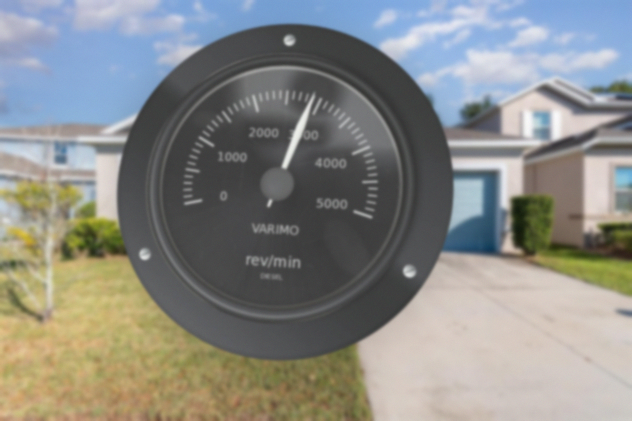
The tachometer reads 2900 rpm
